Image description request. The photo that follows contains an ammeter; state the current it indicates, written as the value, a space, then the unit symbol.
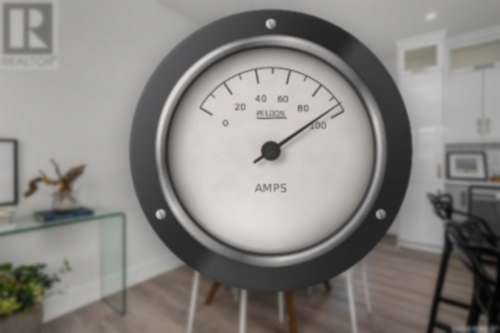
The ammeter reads 95 A
